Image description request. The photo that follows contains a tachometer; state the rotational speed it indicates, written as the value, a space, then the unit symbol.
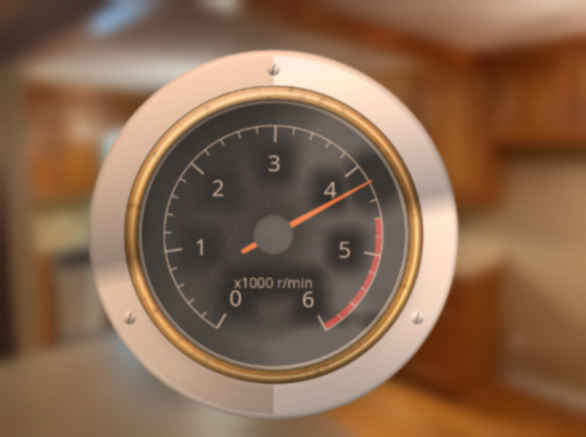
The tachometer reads 4200 rpm
